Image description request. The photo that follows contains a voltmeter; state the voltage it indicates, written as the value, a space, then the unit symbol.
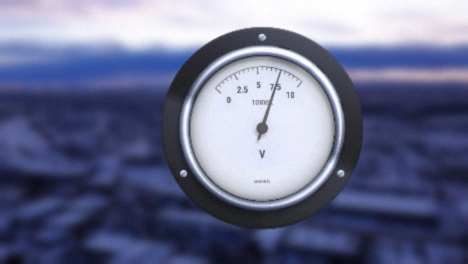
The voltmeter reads 7.5 V
